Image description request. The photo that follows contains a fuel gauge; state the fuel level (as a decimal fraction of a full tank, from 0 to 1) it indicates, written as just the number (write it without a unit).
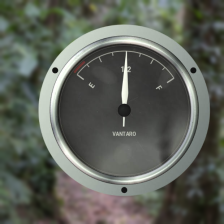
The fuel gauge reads 0.5
